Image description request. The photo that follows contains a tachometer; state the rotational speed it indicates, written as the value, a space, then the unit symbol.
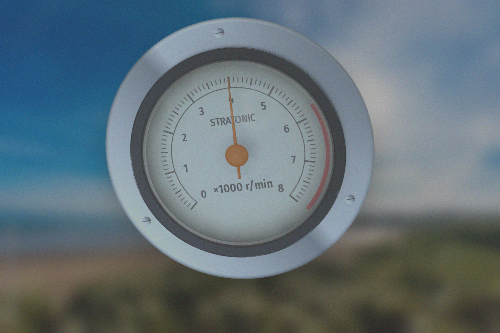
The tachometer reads 4000 rpm
